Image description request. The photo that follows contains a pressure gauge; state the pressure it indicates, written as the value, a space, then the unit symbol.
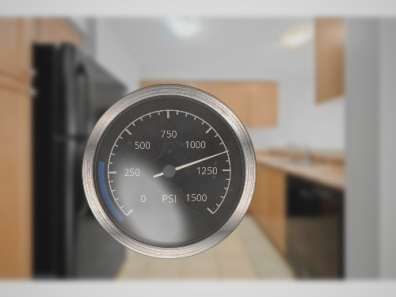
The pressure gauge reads 1150 psi
